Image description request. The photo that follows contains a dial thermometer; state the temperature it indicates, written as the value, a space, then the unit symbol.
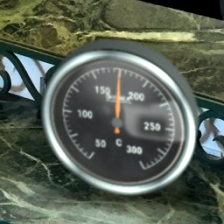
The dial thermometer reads 175 °C
